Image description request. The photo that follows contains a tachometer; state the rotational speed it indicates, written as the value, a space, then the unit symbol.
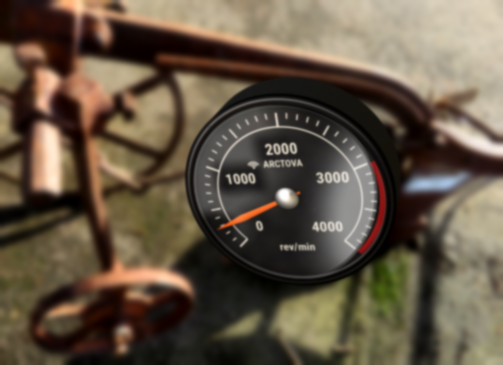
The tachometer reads 300 rpm
